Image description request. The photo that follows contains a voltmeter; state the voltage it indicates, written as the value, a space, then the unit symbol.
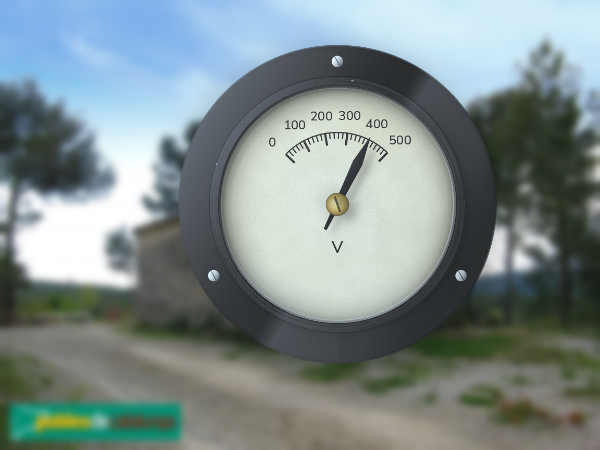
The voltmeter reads 400 V
